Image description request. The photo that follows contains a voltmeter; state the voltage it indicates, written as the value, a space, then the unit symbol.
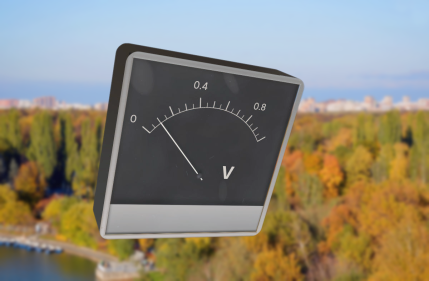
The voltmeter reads 0.1 V
